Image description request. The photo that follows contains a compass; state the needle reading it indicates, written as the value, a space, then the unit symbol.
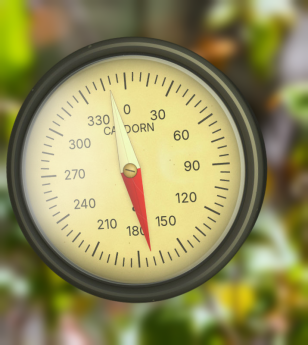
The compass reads 170 °
